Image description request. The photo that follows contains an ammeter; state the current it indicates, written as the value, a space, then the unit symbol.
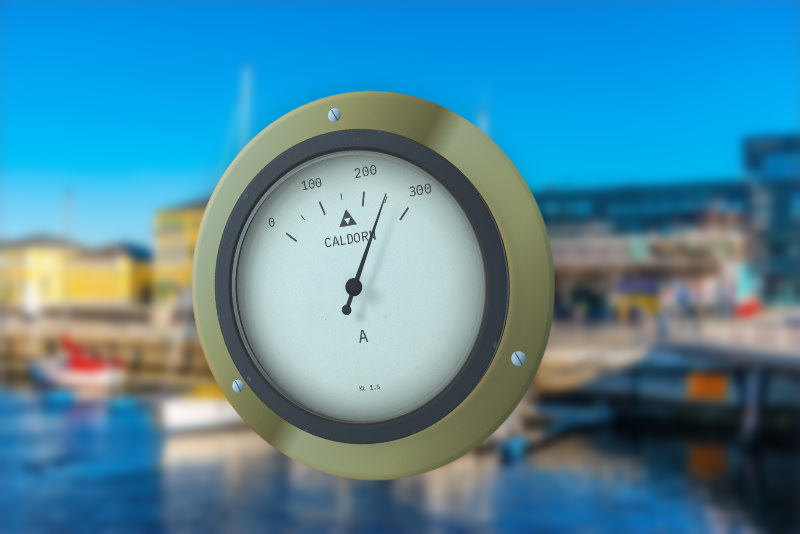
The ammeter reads 250 A
